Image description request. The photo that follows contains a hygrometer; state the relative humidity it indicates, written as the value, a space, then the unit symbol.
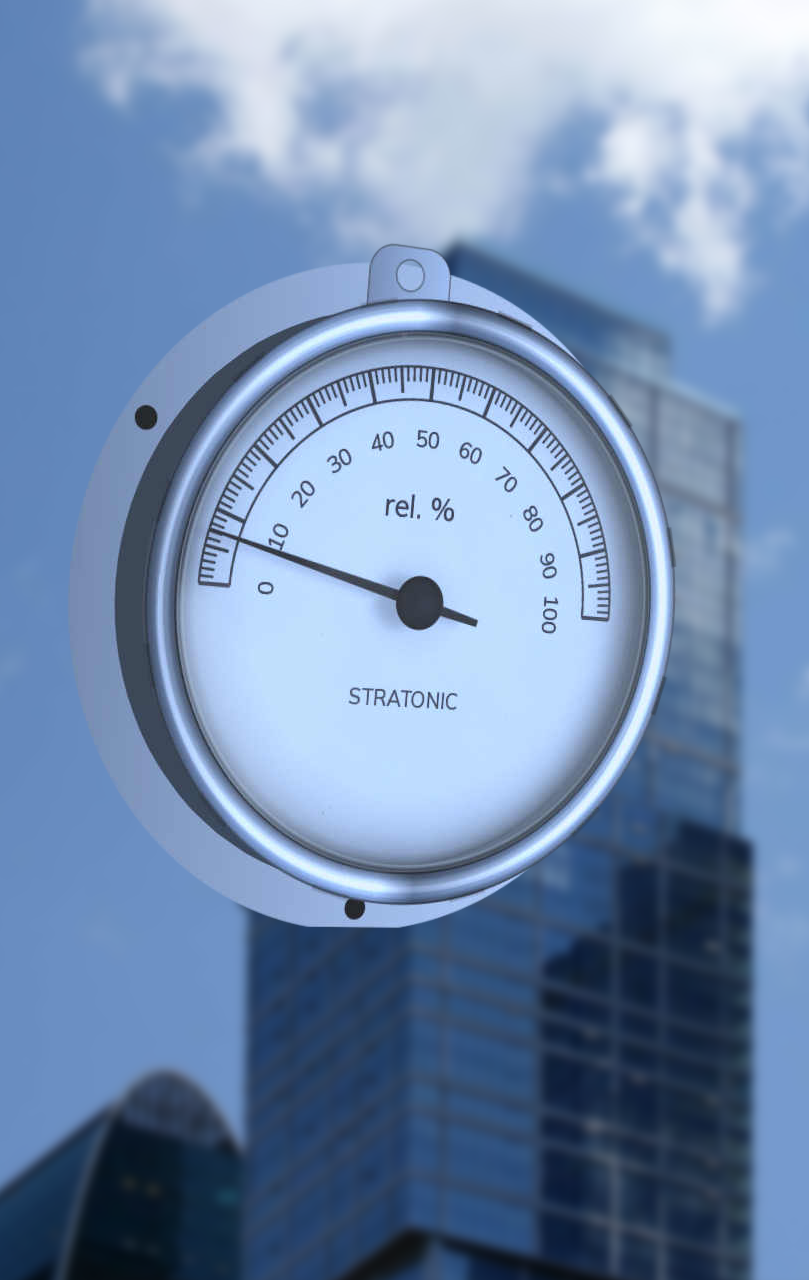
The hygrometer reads 7 %
